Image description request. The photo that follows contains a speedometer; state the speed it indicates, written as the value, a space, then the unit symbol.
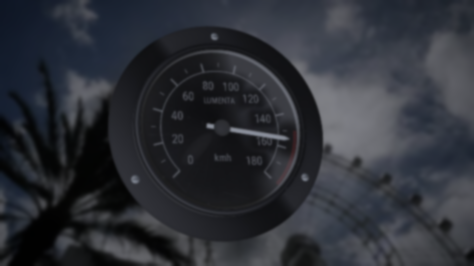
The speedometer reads 155 km/h
